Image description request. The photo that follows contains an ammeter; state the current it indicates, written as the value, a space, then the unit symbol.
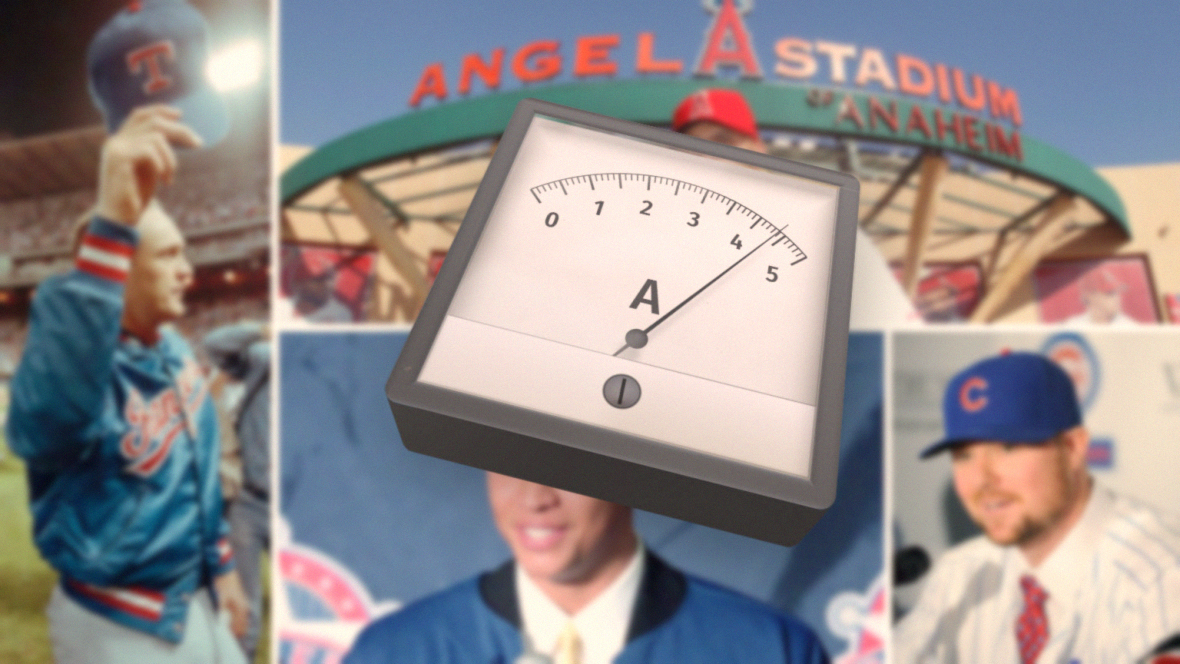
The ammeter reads 4.4 A
